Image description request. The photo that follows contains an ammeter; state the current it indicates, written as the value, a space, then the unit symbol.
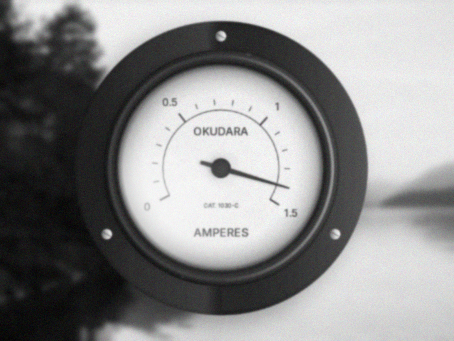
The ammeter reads 1.4 A
